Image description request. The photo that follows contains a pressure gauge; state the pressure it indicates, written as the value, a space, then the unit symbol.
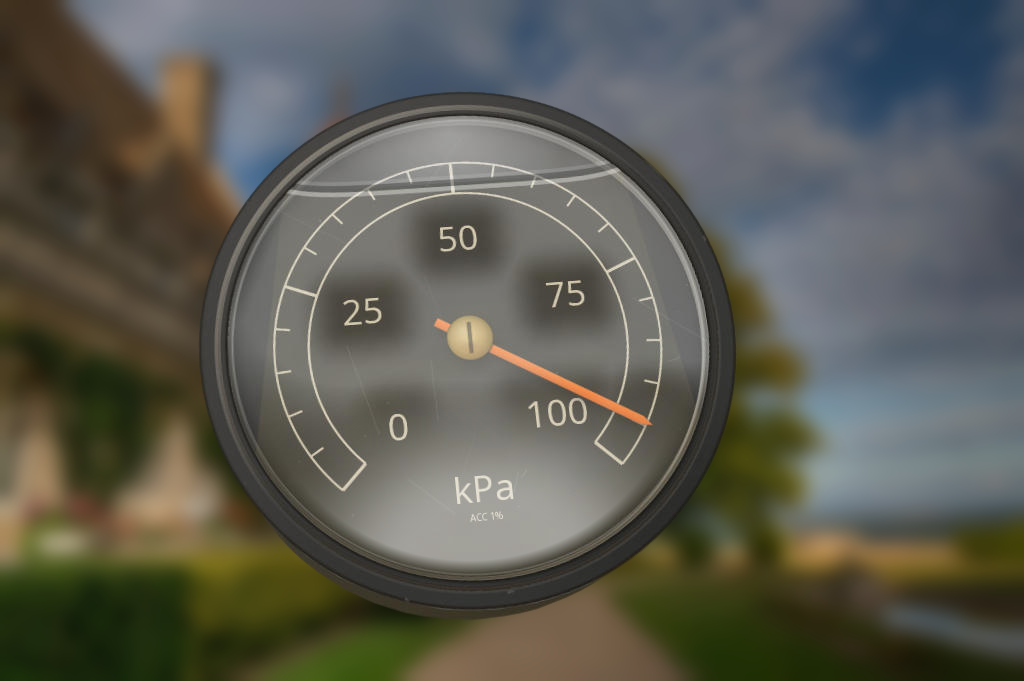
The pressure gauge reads 95 kPa
